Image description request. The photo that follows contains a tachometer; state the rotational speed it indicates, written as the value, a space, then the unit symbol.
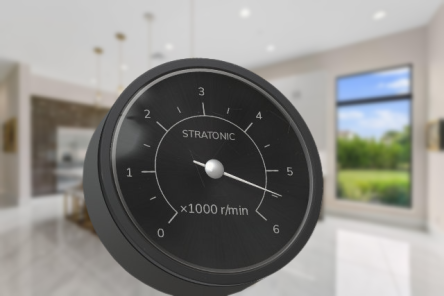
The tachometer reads 5500 rpm
